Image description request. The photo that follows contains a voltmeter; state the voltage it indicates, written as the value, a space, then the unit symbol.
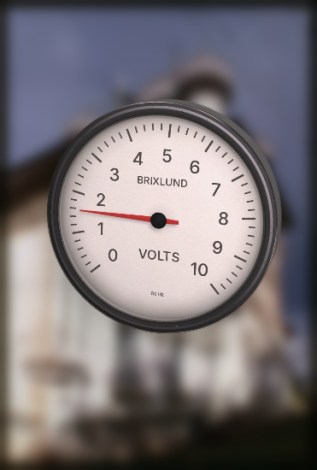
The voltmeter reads 1.6 V
